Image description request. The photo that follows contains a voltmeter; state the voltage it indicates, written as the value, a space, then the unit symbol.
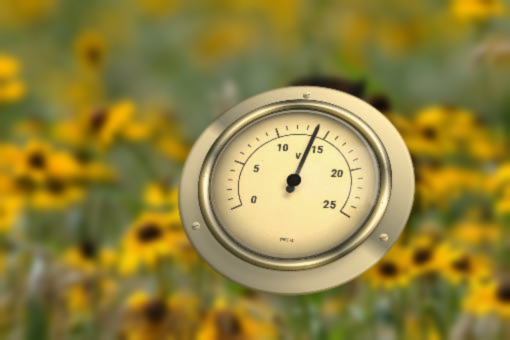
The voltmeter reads 14 V
